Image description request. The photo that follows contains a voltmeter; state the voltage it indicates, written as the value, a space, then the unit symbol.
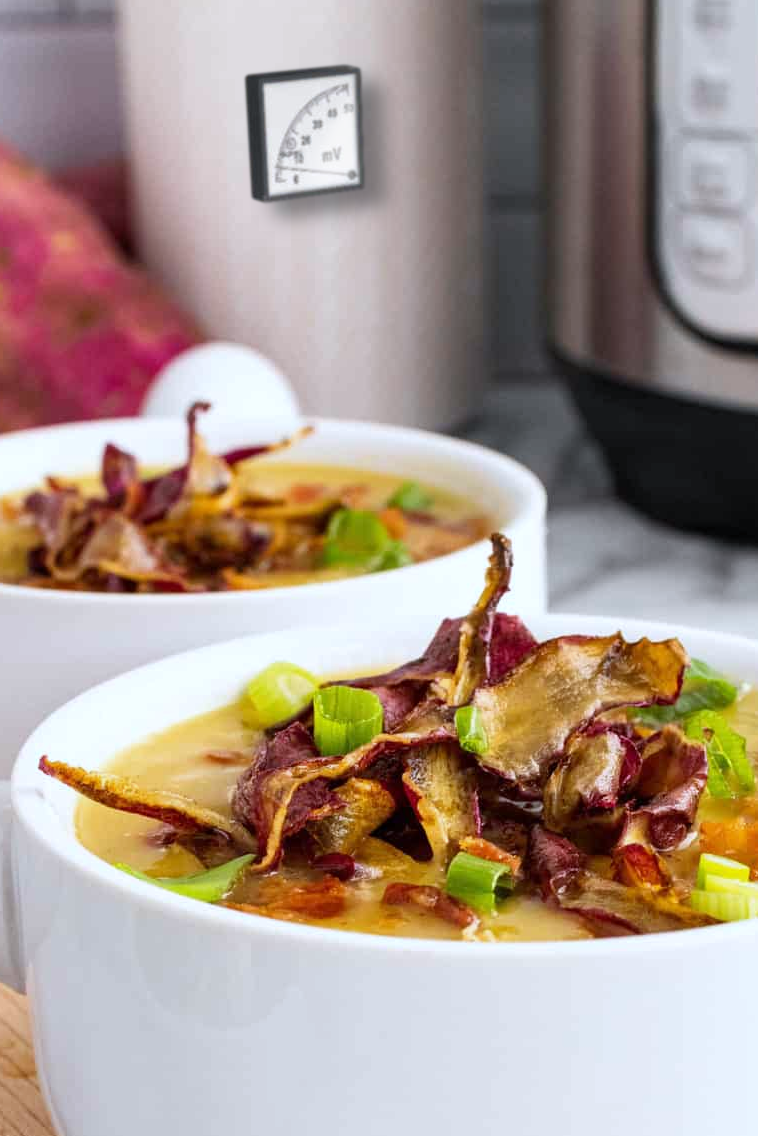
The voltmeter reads 5 mV
